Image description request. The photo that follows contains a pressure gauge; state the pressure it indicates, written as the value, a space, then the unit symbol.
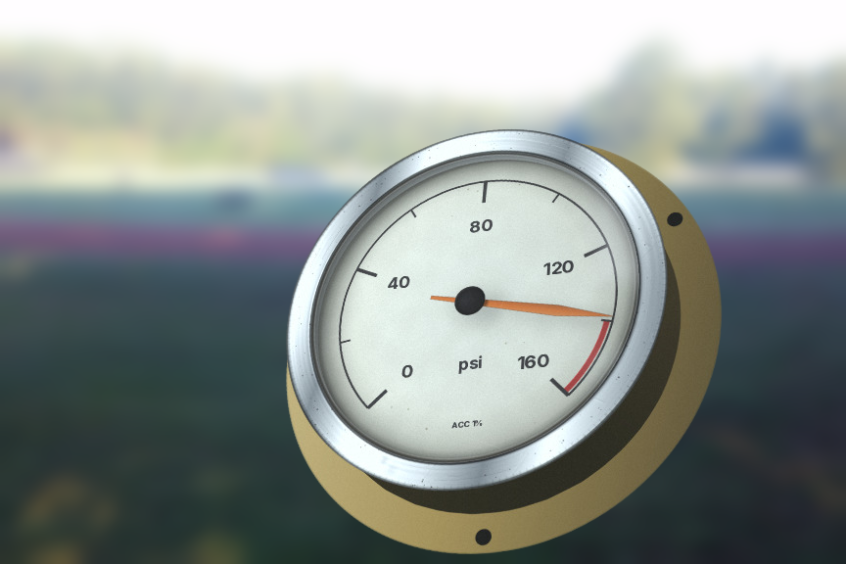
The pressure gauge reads 140 psi
